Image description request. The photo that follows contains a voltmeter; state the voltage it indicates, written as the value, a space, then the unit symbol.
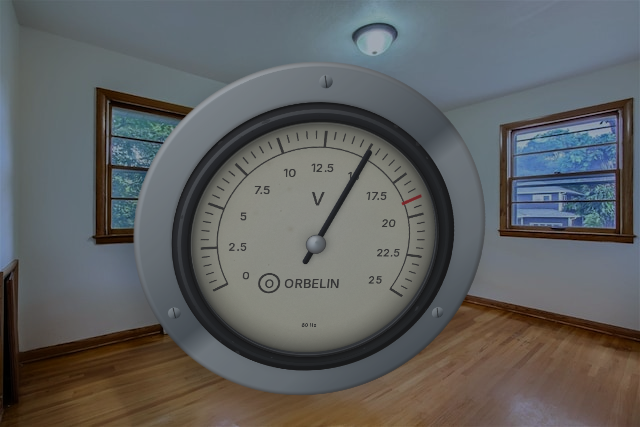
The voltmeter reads 15 V
